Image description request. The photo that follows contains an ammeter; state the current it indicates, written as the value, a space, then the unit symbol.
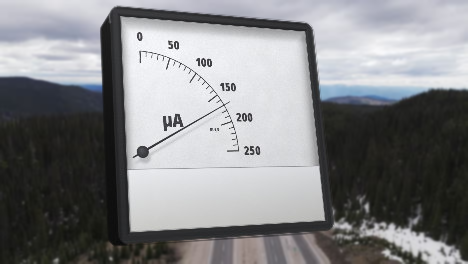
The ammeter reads 170 µA
